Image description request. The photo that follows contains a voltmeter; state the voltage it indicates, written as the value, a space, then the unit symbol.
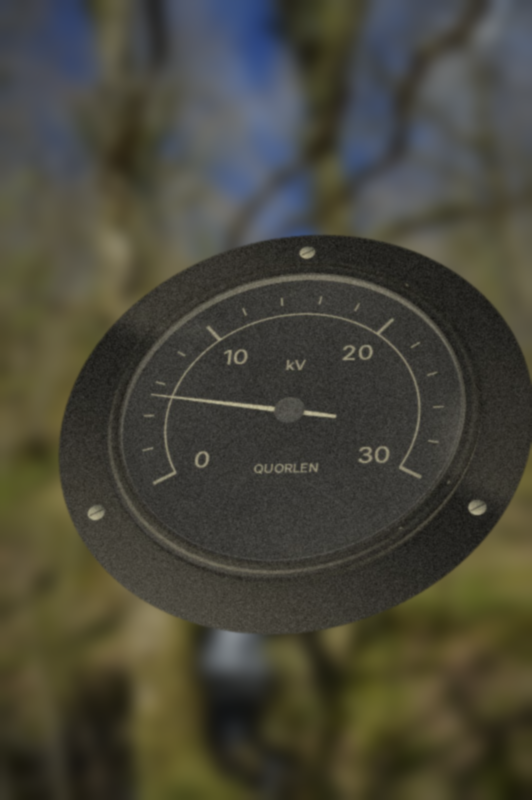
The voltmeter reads 5 kV
